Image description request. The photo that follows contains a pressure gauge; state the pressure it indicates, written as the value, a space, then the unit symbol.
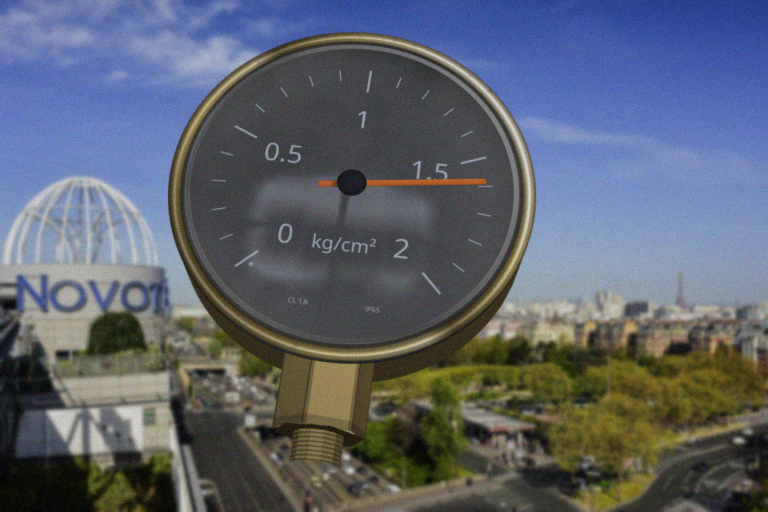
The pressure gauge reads 1.6 kg/cm²
